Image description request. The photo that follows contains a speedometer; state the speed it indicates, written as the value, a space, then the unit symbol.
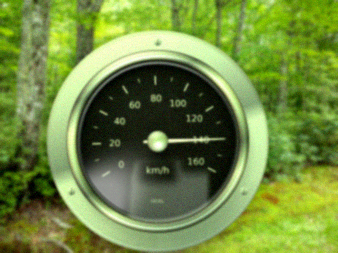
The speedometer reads 140 km/h
